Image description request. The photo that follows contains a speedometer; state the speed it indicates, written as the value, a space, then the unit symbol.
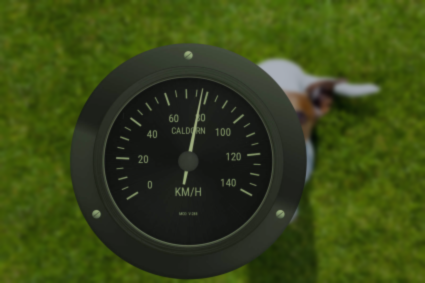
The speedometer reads 77.5 km/h
